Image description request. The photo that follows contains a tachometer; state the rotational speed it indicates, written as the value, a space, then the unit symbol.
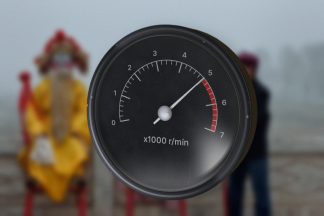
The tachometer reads 5000 rpm
